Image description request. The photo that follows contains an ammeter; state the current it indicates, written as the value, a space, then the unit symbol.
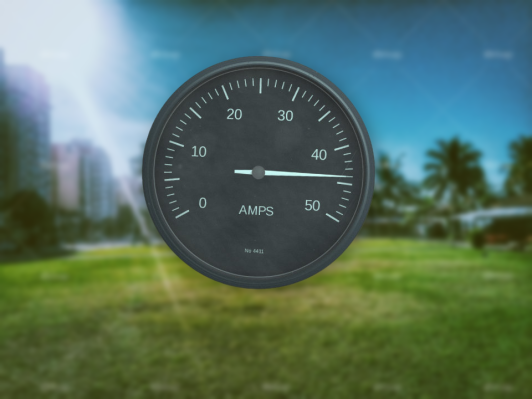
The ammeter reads 44 A
